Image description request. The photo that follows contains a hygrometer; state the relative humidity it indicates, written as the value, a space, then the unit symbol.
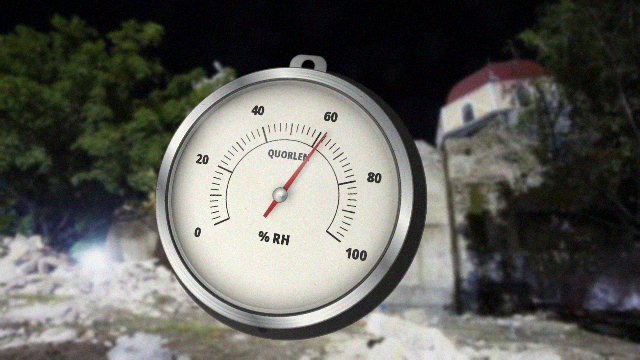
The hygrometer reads 62 %
